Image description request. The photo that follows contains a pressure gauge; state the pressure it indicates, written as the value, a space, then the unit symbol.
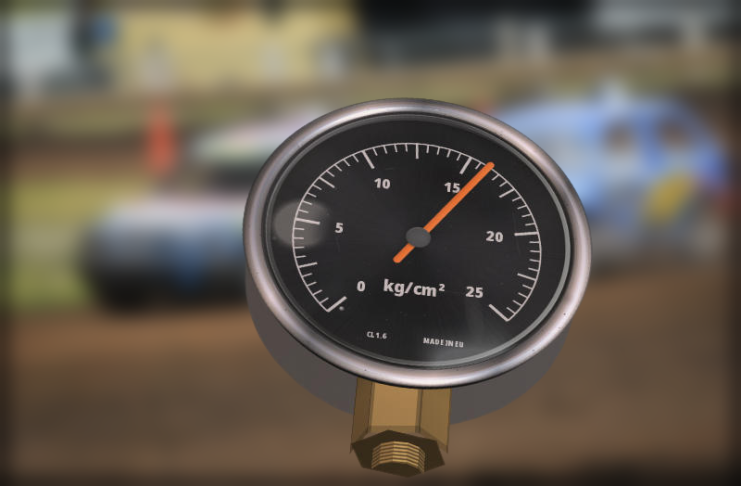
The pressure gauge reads 16 kg/cm²
